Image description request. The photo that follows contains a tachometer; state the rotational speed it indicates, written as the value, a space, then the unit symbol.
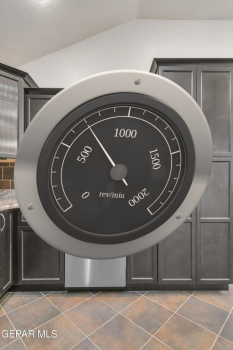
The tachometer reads 700 rpm
